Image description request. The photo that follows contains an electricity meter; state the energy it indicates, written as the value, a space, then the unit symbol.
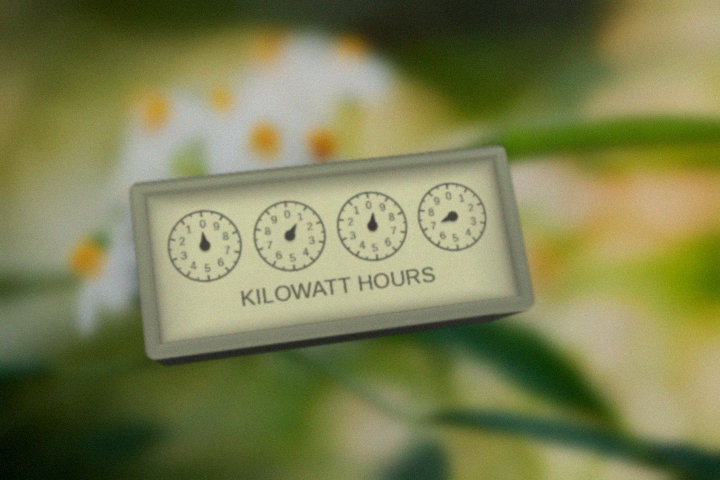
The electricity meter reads 97 kWh
